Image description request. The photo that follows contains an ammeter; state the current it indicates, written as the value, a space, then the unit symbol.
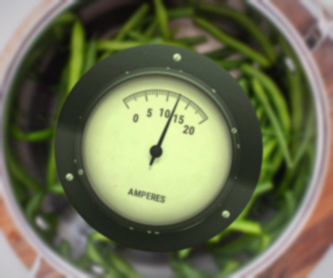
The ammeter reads 12.5 A
